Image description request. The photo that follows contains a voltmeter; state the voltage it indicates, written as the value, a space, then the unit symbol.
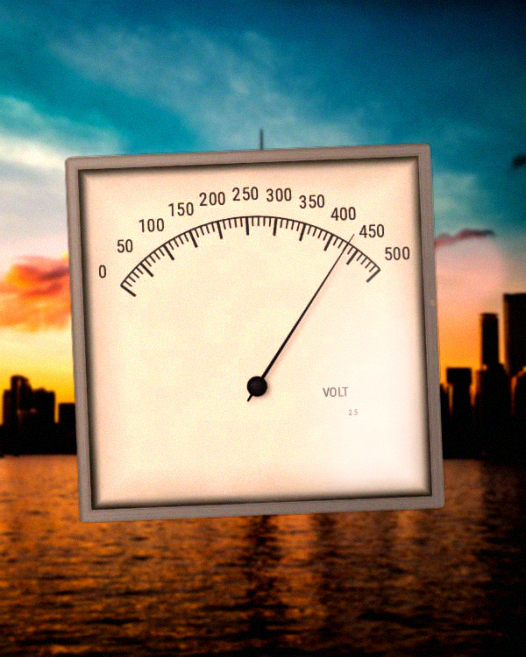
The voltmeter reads 430 V
